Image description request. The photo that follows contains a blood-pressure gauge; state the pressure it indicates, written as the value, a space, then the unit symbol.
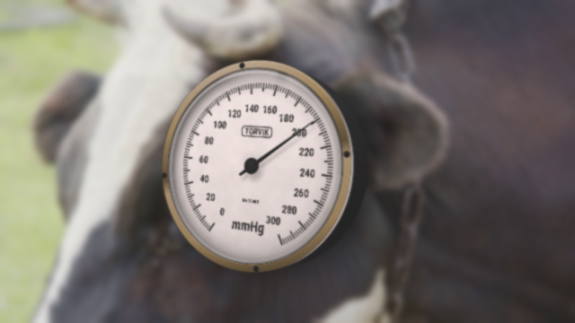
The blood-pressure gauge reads 200 mmHg
